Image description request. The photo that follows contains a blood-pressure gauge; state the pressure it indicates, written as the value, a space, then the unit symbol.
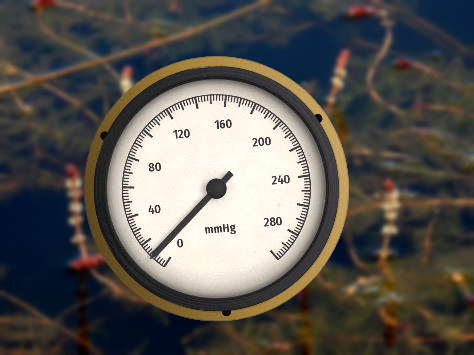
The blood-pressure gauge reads 10 mmHg
